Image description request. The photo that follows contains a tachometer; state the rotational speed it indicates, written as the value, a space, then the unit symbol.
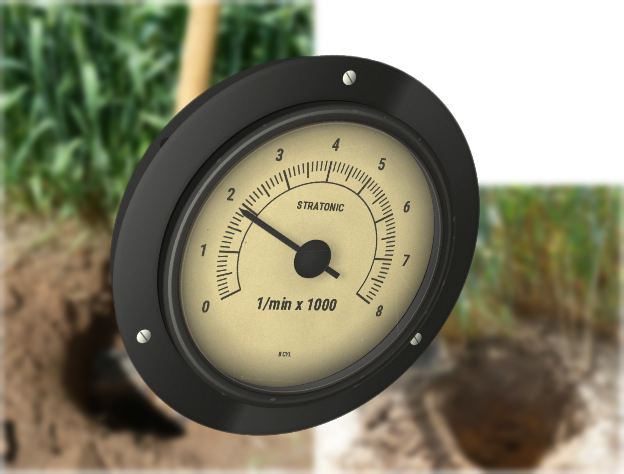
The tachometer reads 1900 rpm
